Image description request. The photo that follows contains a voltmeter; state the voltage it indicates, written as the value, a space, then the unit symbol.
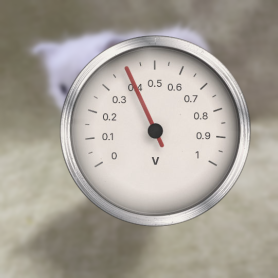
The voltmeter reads 0.4 V
